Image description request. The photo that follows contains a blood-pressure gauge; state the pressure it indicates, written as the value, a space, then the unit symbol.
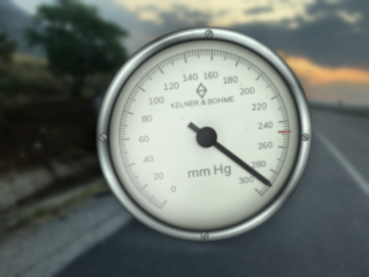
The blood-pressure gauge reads 290 mmHg
